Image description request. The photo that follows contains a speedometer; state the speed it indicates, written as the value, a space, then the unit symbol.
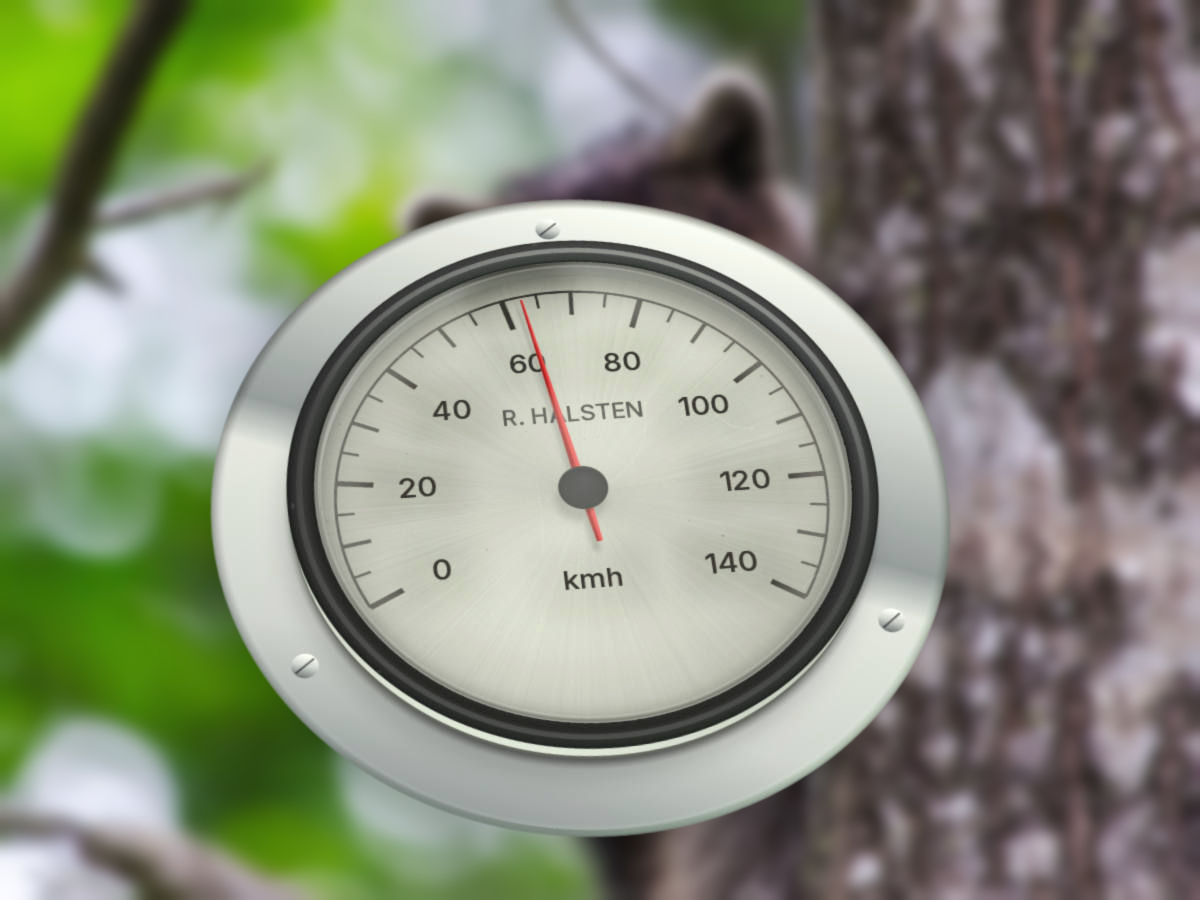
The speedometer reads 62.5 km/h
